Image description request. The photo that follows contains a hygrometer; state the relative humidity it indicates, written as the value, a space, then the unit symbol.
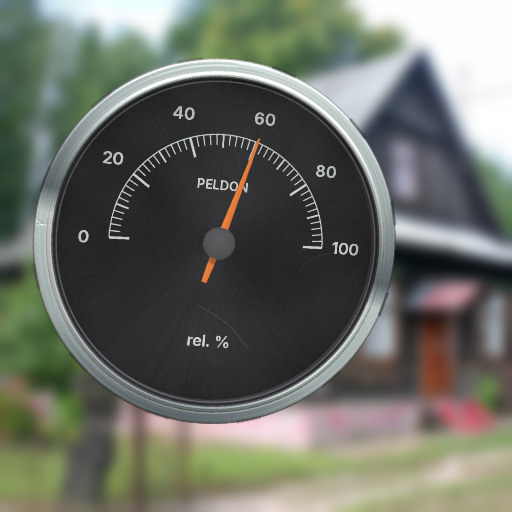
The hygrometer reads 60 %
